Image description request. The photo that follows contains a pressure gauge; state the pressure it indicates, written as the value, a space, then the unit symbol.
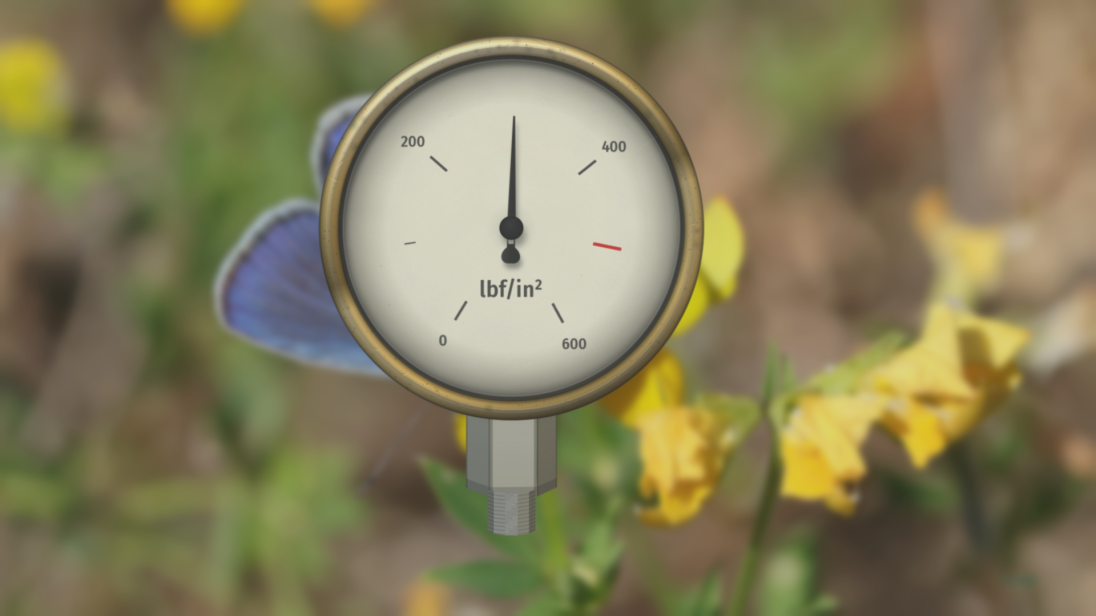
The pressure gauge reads 300 psi
